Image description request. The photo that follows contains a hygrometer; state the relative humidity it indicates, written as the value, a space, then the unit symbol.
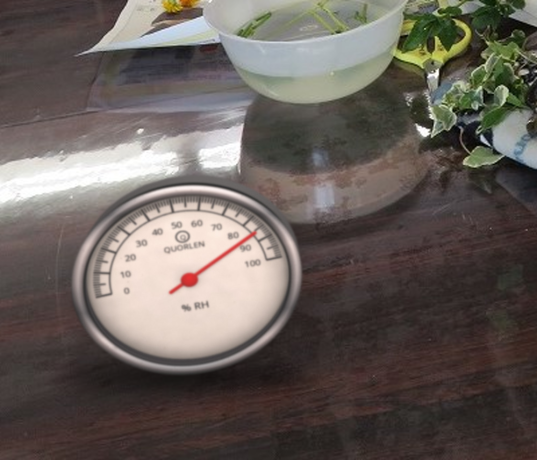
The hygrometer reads 85 %
